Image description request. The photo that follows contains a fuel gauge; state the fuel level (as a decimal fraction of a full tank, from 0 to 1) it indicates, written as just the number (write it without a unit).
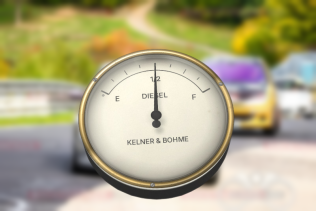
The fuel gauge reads 0.5
